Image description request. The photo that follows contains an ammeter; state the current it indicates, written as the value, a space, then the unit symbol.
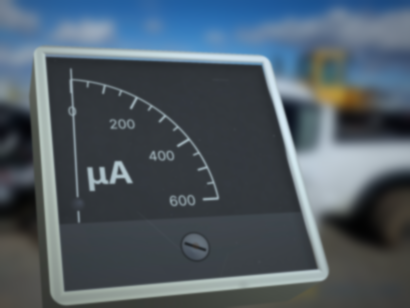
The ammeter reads 0 µA
